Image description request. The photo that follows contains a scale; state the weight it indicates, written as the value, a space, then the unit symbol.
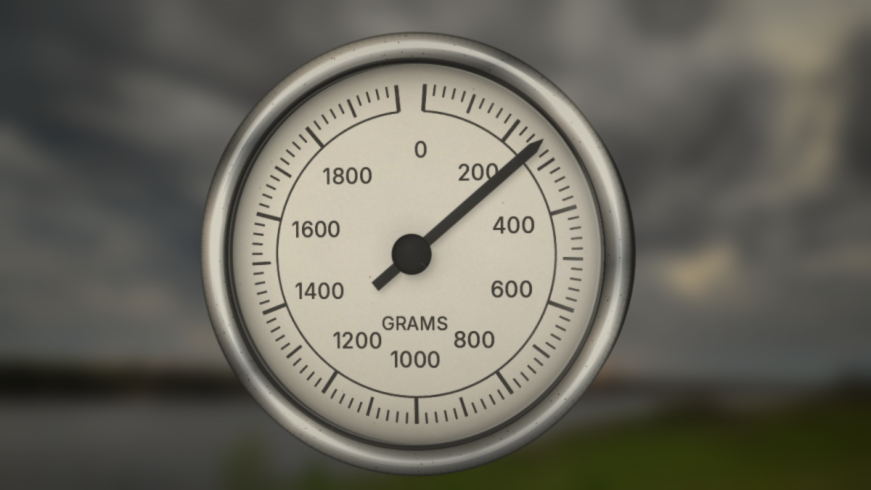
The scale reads 260 g
